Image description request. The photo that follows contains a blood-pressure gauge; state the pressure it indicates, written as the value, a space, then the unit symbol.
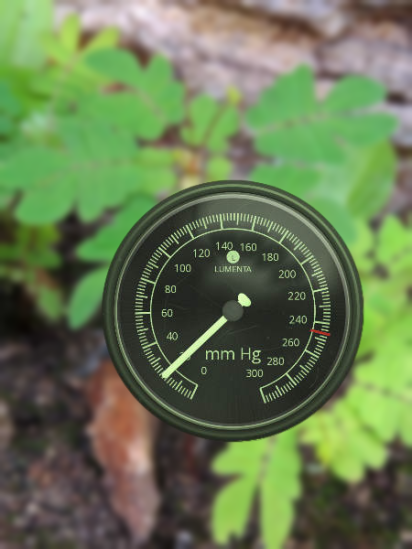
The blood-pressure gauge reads 20 mmHg
